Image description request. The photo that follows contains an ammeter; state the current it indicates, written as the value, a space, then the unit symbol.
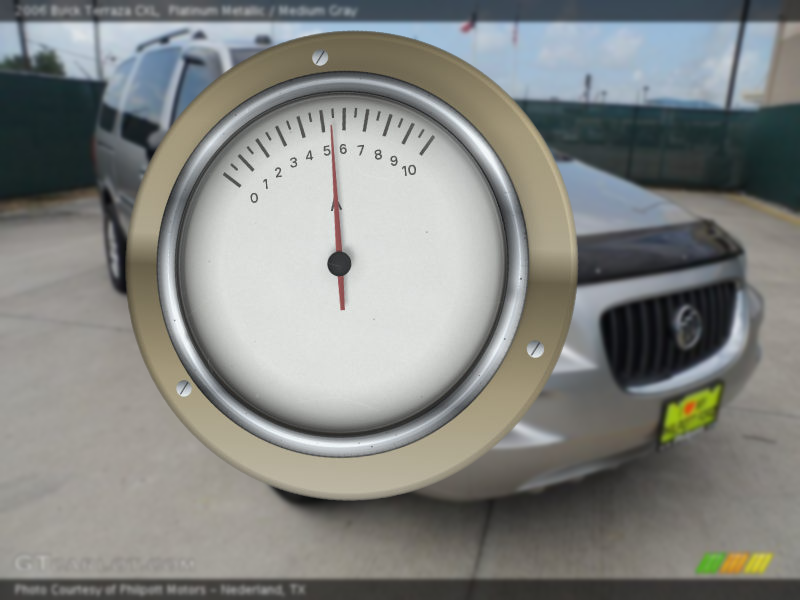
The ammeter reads 5.5 A
